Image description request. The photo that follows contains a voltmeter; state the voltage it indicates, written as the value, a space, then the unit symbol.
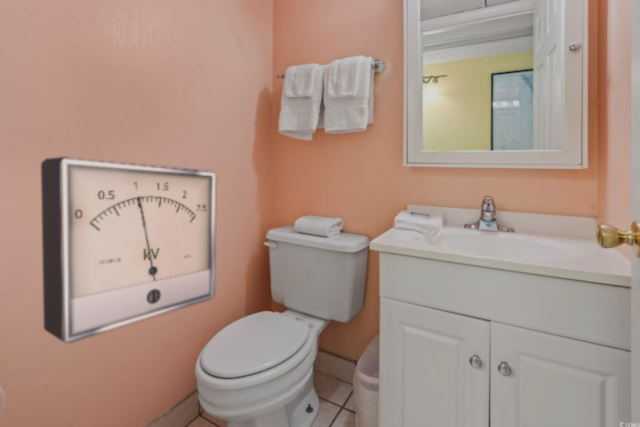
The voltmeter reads 1 kV
